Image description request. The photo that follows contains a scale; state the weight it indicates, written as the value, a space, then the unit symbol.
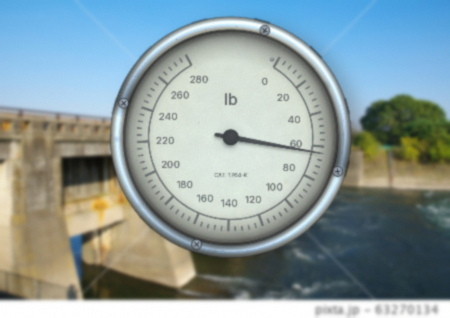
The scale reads 64 lb
